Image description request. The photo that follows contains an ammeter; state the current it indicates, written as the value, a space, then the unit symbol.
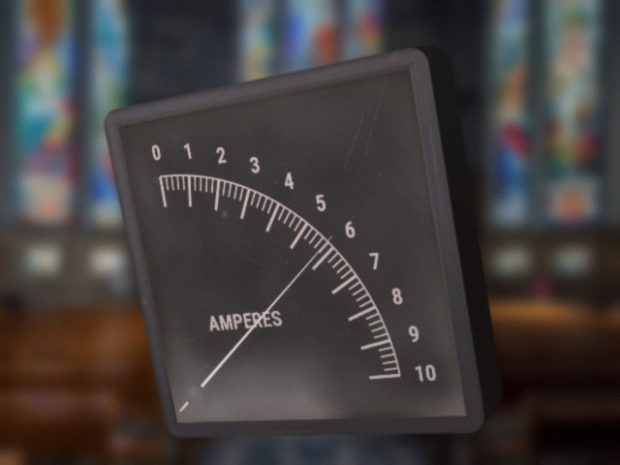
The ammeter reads 5.8 A
